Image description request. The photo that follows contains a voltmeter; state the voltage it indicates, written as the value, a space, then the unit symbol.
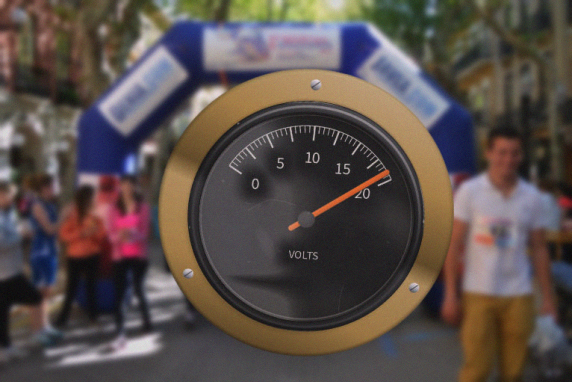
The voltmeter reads 19 V
